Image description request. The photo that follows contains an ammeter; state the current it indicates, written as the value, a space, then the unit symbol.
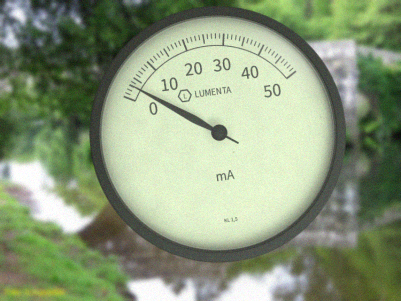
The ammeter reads 3 mA
